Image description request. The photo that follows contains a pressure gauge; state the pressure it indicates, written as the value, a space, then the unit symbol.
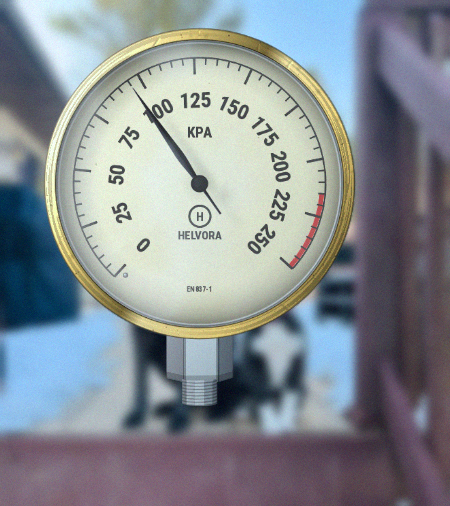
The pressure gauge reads 95 kPa
